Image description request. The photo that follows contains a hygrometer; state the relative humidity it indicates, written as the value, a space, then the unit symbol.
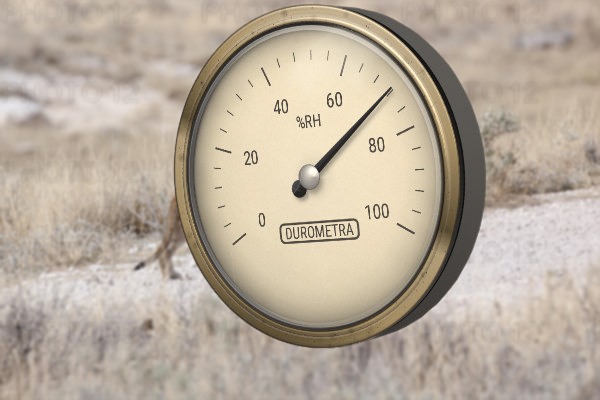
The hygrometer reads 72 %
